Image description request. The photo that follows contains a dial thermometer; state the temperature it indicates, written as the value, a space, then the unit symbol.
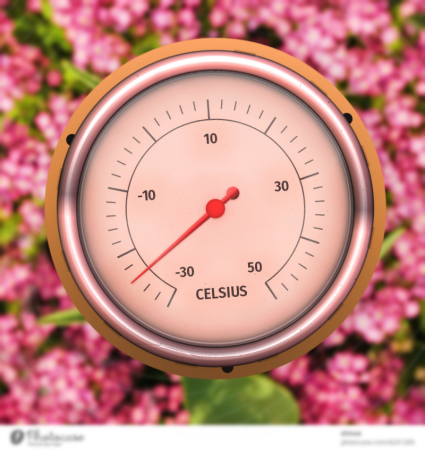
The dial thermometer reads -24 °C
